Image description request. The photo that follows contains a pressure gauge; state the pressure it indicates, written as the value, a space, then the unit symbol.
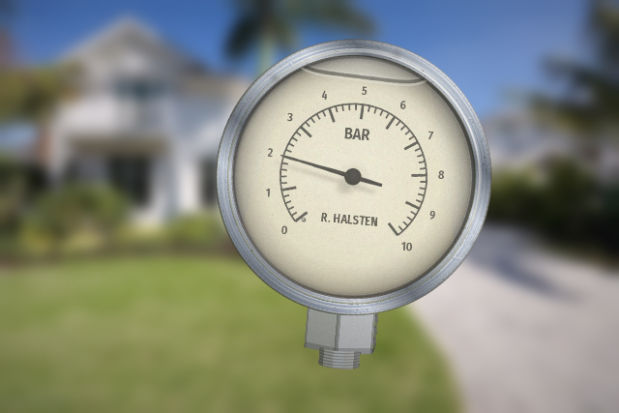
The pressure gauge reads 2 bar
